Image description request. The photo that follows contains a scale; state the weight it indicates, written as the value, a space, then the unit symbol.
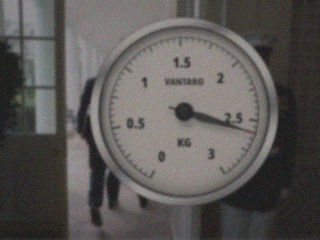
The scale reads 2.6 kg
